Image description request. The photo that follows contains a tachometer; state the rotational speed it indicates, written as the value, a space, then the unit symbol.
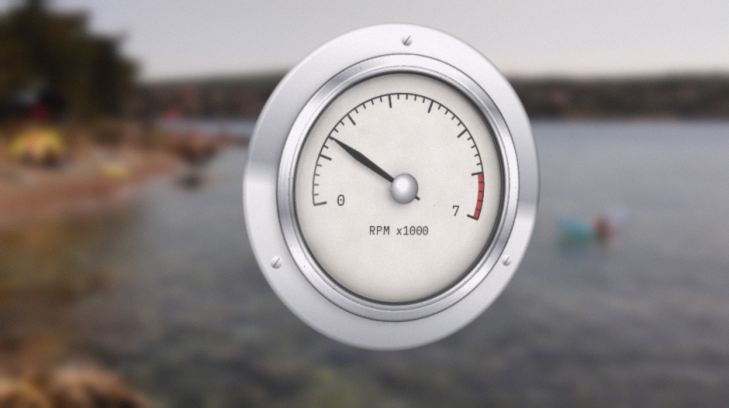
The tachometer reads 1400 rpm
